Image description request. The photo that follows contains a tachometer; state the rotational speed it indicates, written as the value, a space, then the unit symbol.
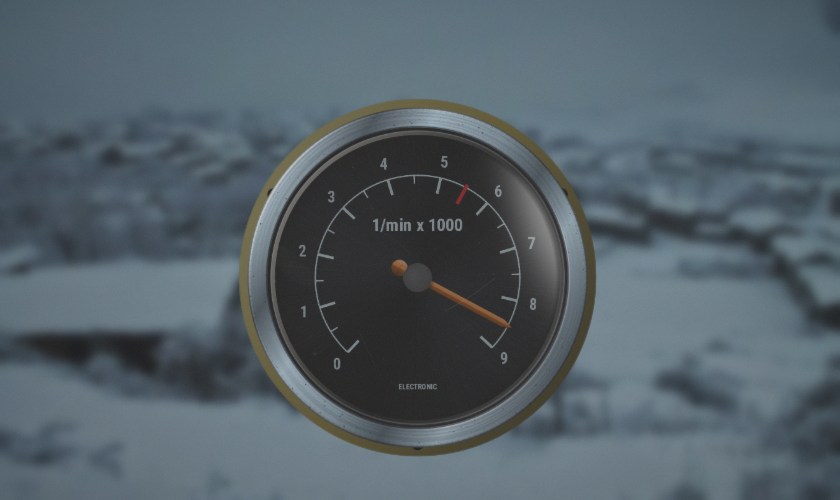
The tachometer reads 8500 rpm
